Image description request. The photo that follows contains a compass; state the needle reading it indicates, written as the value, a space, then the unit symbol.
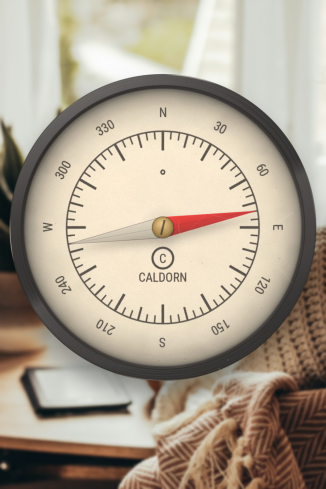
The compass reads 80 °
